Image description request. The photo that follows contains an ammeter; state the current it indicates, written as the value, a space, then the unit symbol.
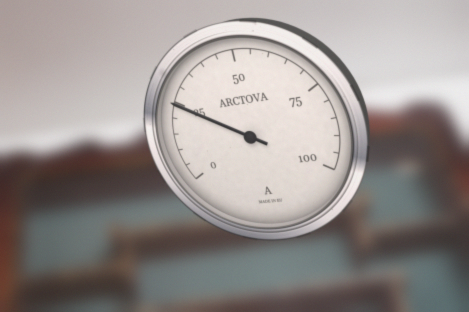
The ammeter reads 25 A
